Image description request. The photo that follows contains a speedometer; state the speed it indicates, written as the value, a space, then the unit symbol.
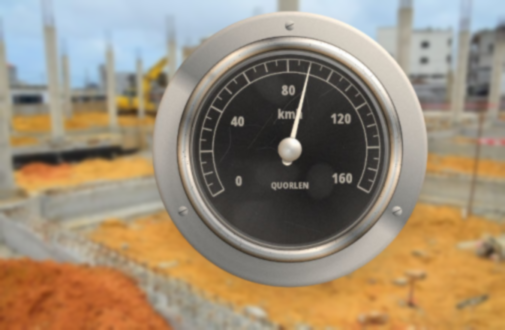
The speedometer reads 90 km/h
